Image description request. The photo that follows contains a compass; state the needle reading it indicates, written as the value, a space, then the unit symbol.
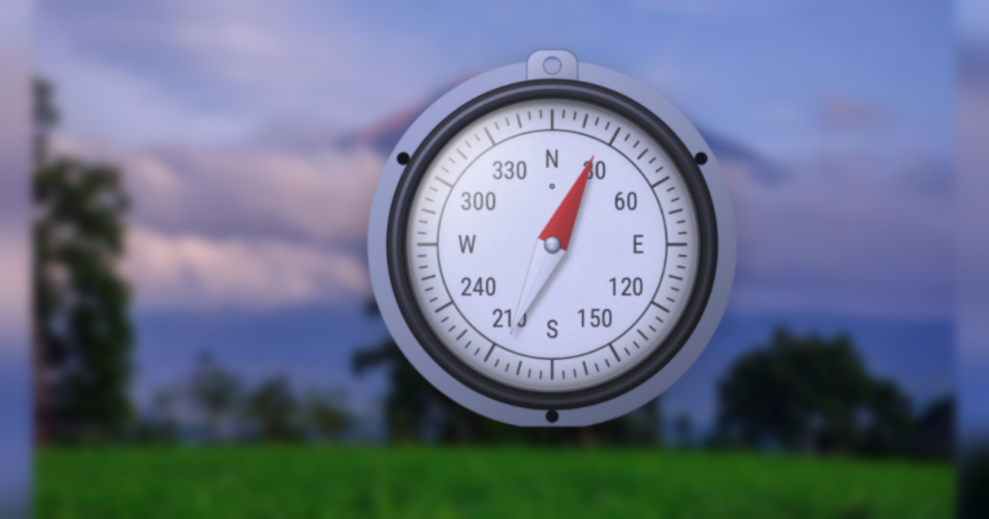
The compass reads 25 °
